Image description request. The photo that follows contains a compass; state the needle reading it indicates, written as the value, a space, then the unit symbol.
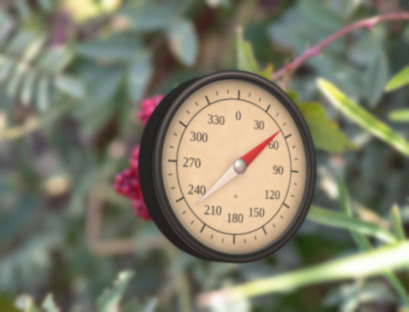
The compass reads 50 °
